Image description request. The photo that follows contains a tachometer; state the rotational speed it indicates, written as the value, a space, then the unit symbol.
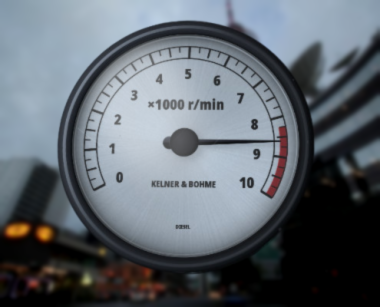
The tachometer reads 8625 rpm
